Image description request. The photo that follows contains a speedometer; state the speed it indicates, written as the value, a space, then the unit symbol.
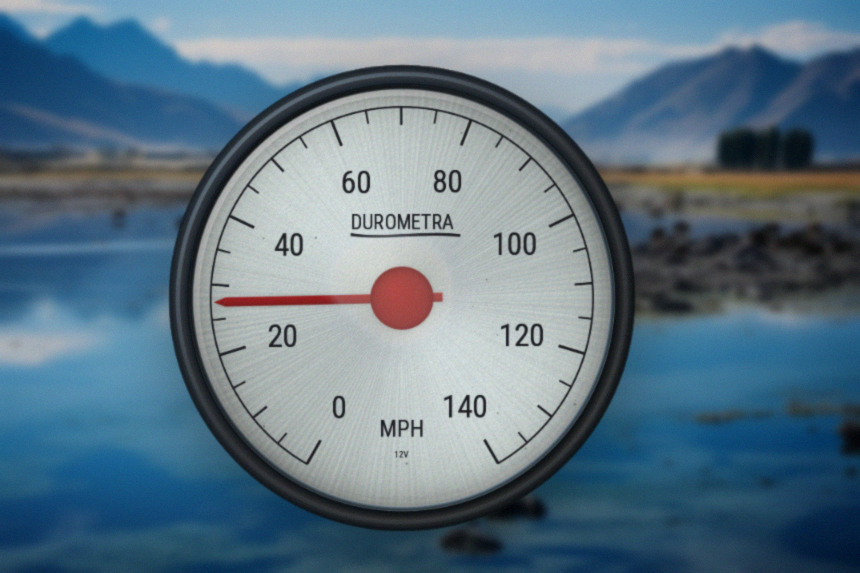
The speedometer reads 27.5 mph
